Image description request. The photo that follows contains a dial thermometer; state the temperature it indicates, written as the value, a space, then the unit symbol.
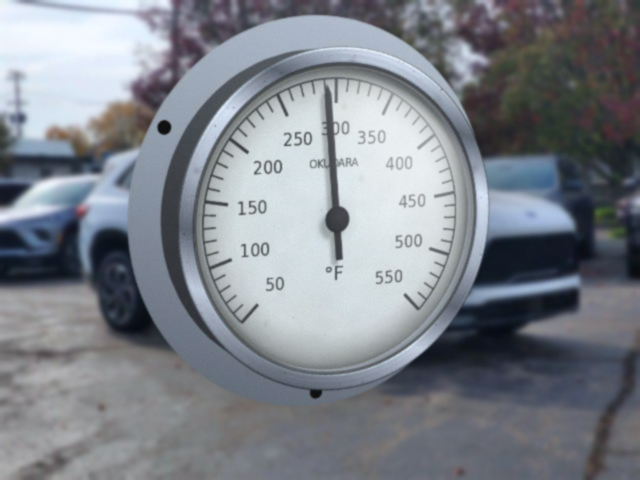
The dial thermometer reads 290 °F
